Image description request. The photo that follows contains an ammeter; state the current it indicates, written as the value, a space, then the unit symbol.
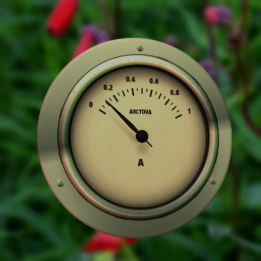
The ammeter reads 0.1 A
